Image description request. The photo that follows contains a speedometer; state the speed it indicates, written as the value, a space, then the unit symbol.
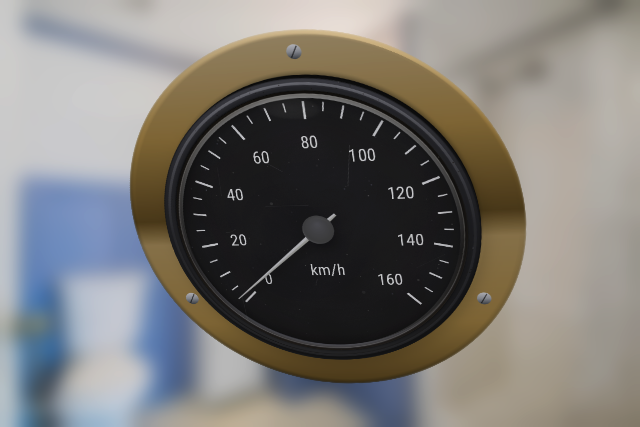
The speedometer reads 2.5 km/h
